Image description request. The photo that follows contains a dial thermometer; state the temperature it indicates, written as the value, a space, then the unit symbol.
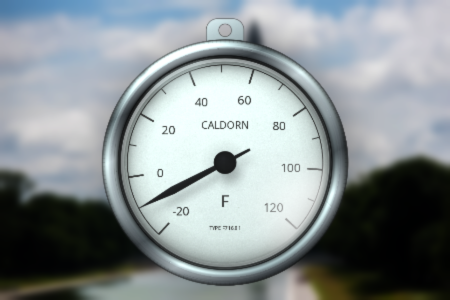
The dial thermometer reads -10 °F
